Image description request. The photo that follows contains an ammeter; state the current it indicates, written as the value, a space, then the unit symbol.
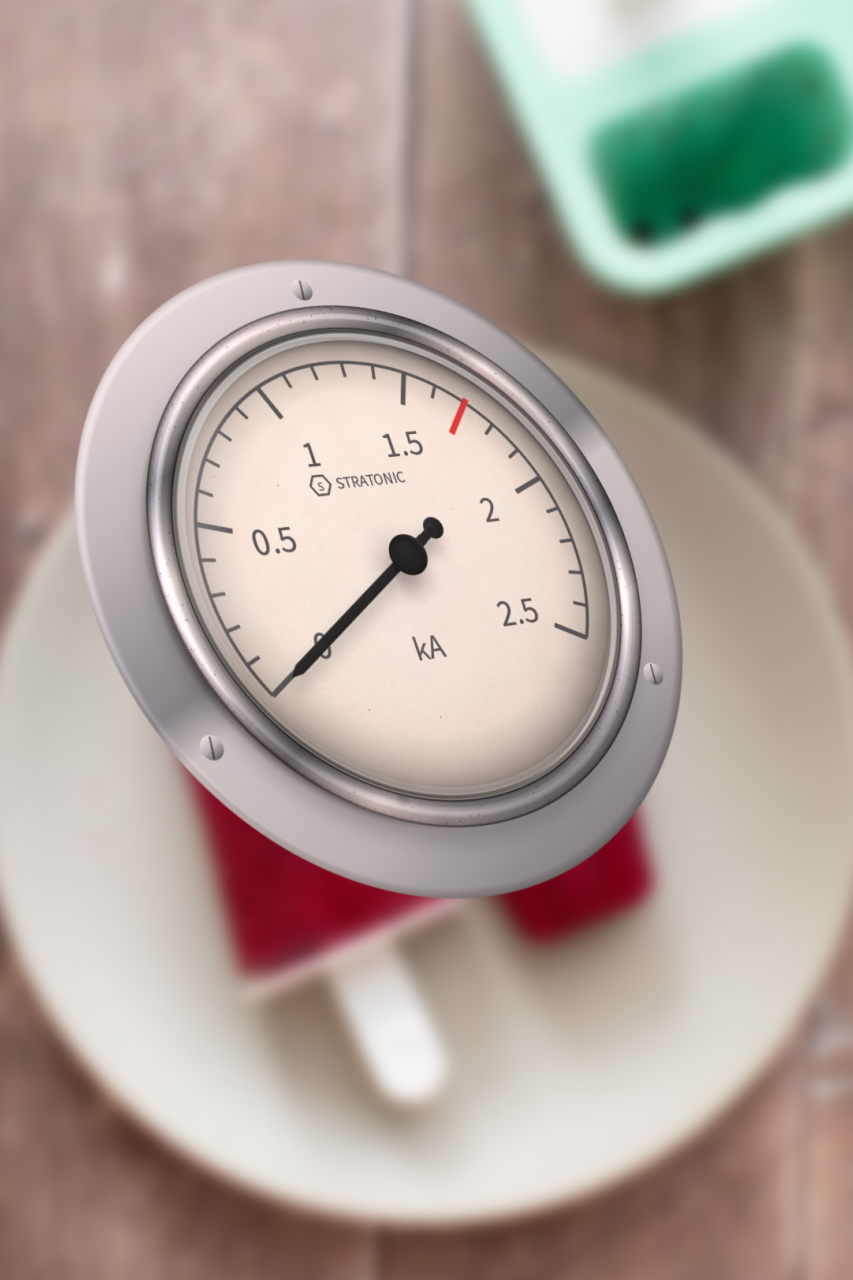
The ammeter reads 0 kA
